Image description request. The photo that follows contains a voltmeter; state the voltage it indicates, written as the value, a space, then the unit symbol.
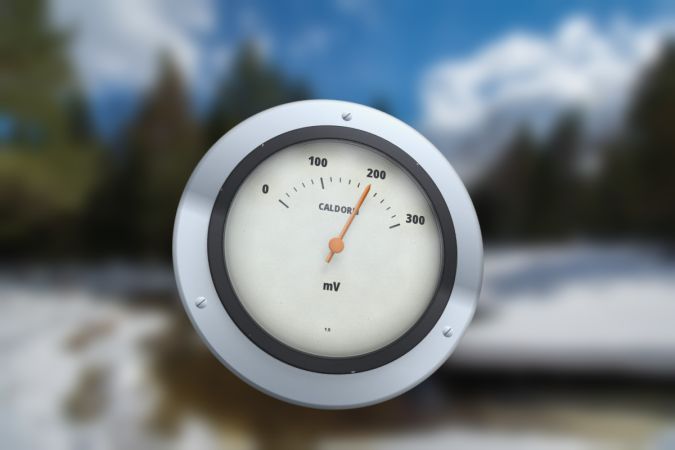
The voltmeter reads 200 mV
